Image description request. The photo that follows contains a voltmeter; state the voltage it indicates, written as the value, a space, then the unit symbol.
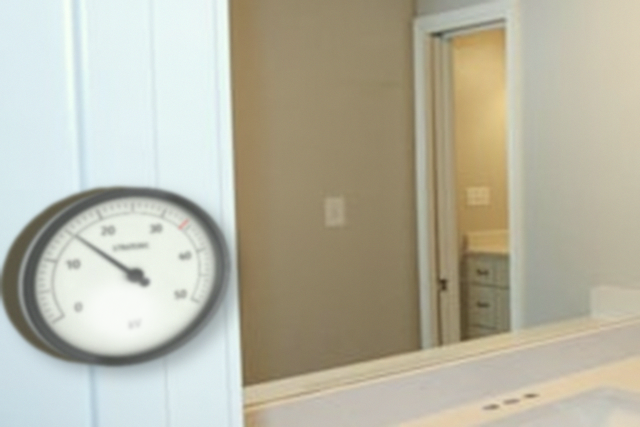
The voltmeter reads 15 kV
